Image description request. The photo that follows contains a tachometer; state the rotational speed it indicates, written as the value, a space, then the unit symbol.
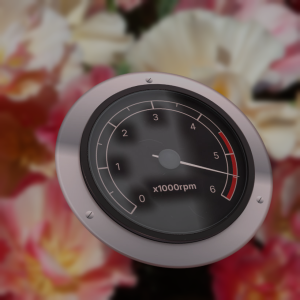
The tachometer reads 5500 rpm
